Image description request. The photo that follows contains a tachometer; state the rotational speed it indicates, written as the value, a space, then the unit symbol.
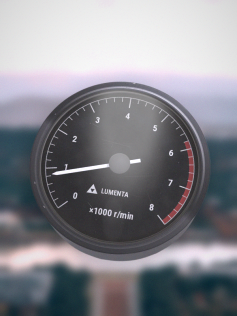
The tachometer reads 800 rpm
